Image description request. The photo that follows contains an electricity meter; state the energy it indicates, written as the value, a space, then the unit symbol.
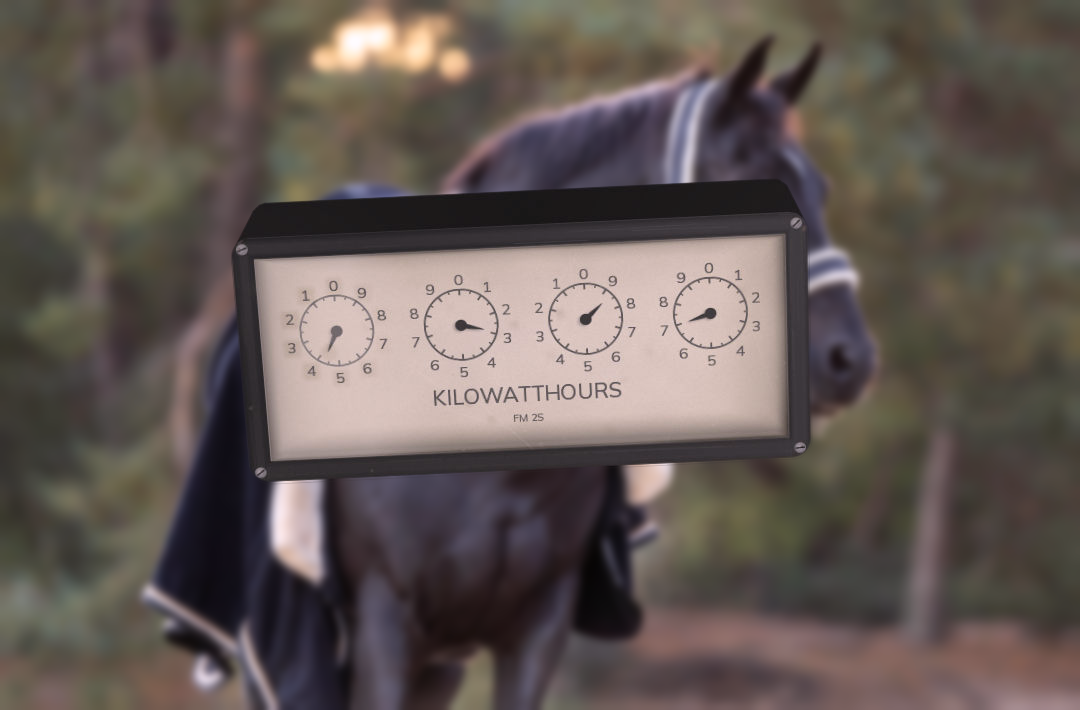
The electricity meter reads 4287 kWh
